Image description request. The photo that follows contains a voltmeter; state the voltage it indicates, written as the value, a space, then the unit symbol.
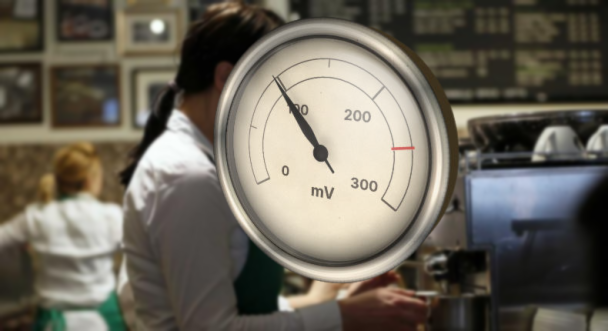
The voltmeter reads 100 mV
